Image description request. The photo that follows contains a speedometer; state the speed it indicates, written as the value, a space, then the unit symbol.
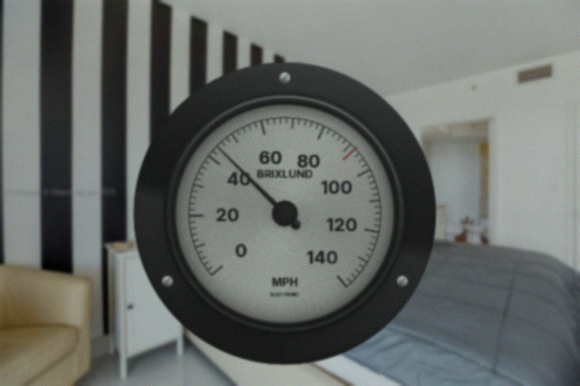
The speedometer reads 44 mph
